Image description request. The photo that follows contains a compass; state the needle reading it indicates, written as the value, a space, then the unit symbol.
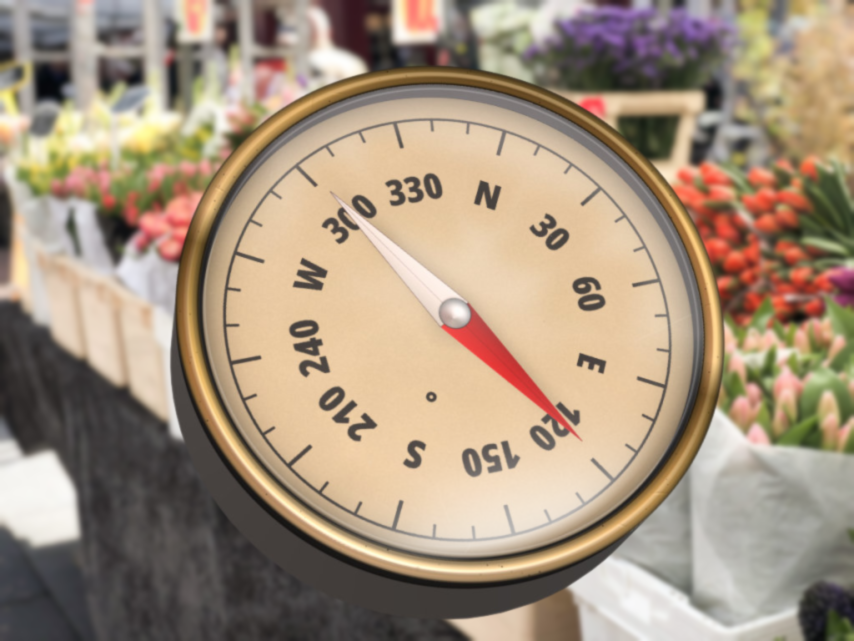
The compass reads 120 °
